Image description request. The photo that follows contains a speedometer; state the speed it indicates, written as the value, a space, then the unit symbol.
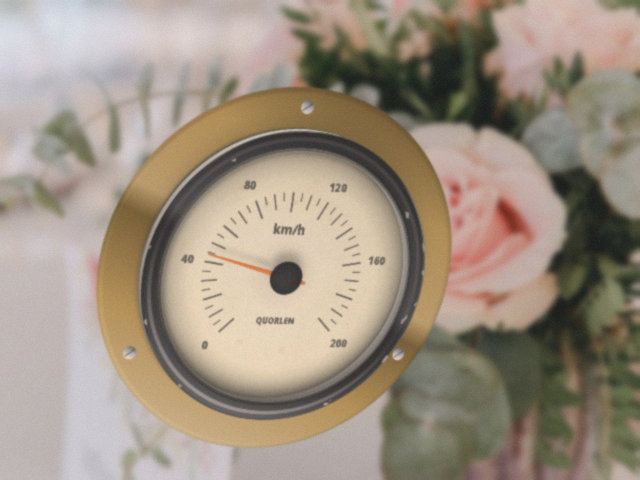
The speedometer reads 45 km/h
